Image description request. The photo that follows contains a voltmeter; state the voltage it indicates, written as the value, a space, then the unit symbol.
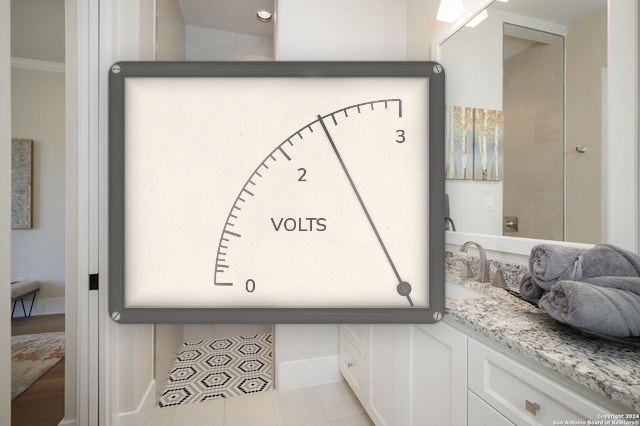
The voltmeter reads 2.4 V
